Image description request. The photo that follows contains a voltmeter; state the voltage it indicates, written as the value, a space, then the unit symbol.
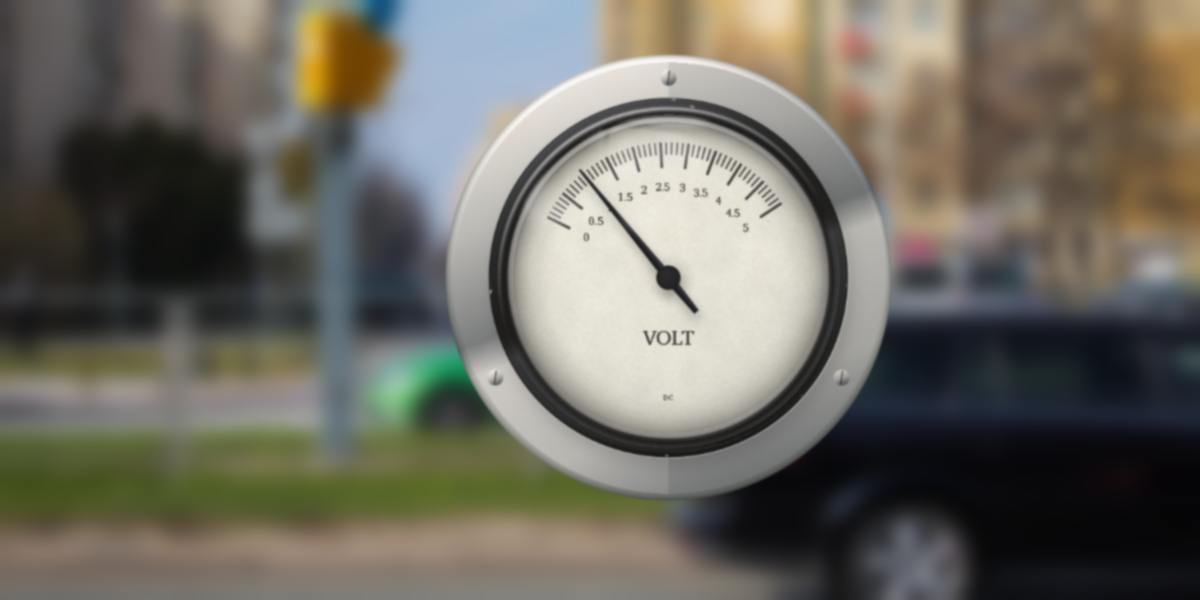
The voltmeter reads 1 V
